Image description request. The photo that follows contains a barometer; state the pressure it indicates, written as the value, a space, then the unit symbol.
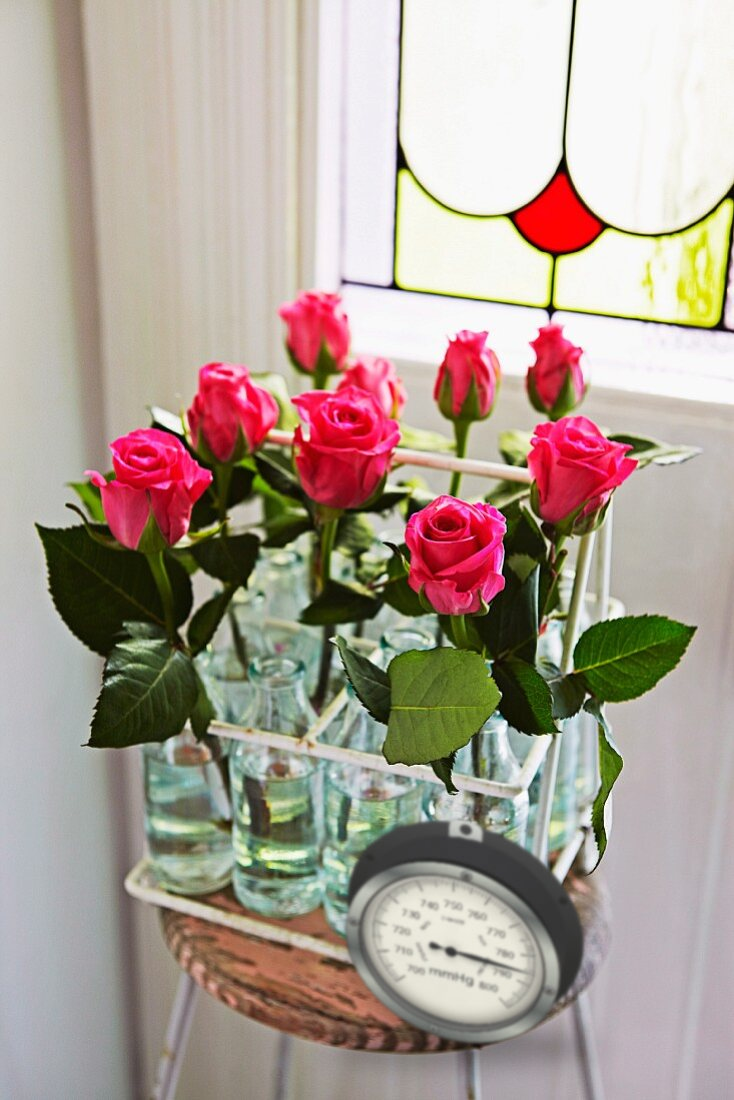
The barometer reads 785 mmHg
